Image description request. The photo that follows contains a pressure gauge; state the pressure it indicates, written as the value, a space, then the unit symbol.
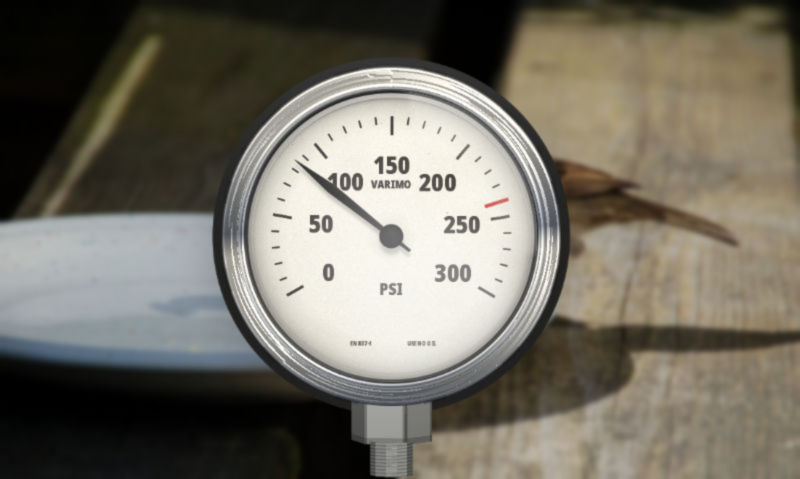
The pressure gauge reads 85 psi
